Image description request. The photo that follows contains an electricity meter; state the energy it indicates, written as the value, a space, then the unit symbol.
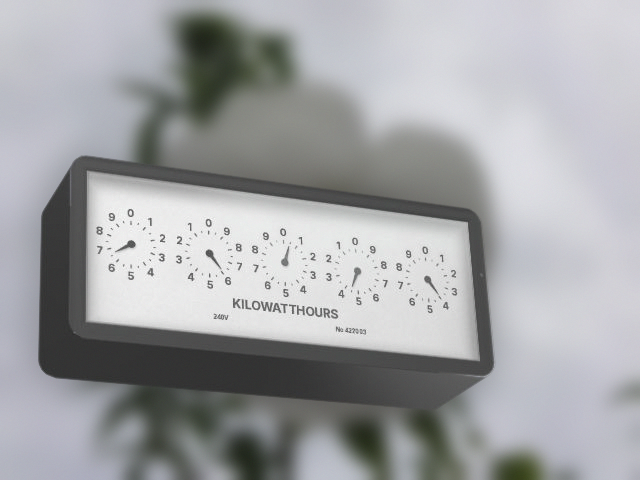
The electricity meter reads 66044 kWh
